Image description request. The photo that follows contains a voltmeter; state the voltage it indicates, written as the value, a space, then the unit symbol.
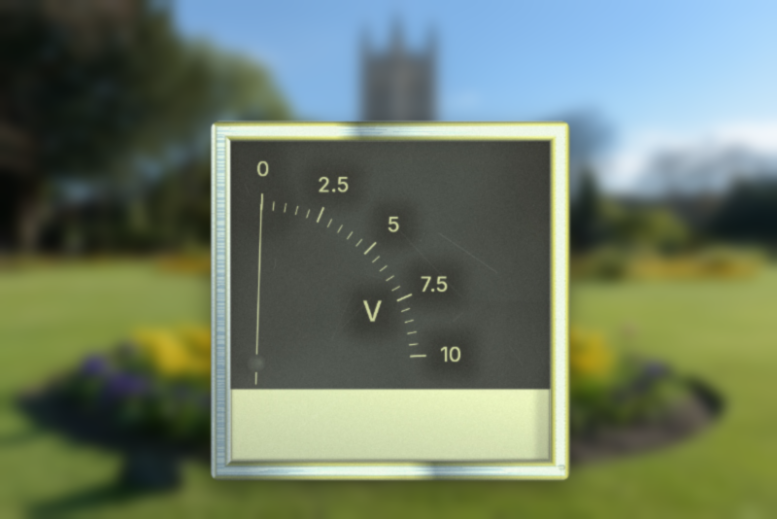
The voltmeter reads 0 V
